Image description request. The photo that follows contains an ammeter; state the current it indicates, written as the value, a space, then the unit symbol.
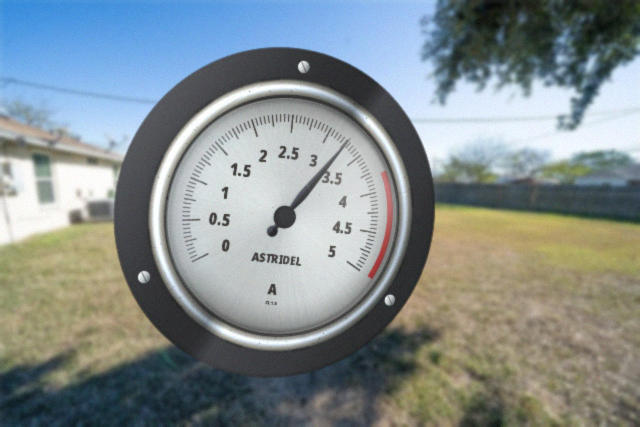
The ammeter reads 3.25 A
